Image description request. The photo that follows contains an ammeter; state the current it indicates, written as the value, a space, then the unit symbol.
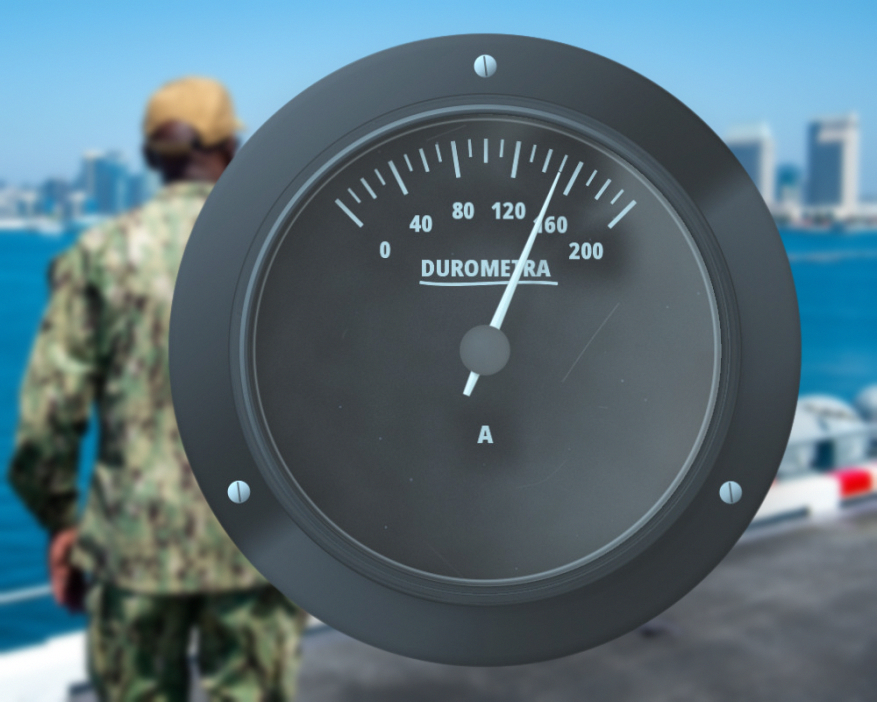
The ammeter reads 150 A
